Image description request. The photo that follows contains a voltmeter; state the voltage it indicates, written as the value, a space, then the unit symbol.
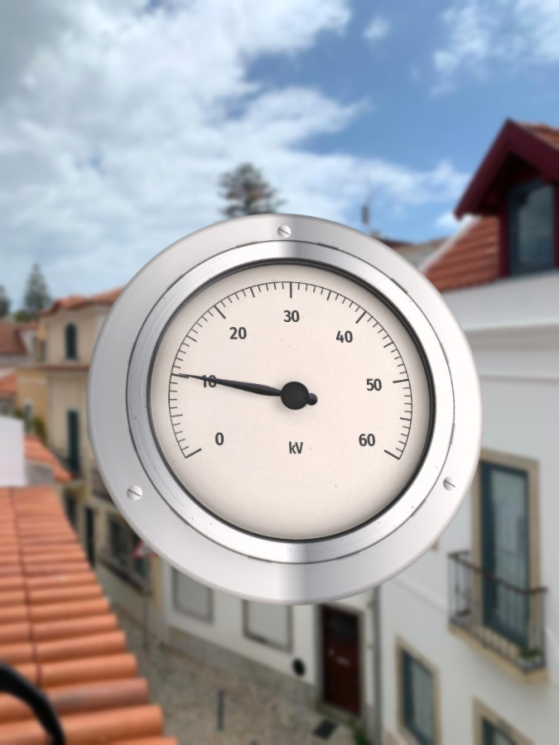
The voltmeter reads 10 kV
